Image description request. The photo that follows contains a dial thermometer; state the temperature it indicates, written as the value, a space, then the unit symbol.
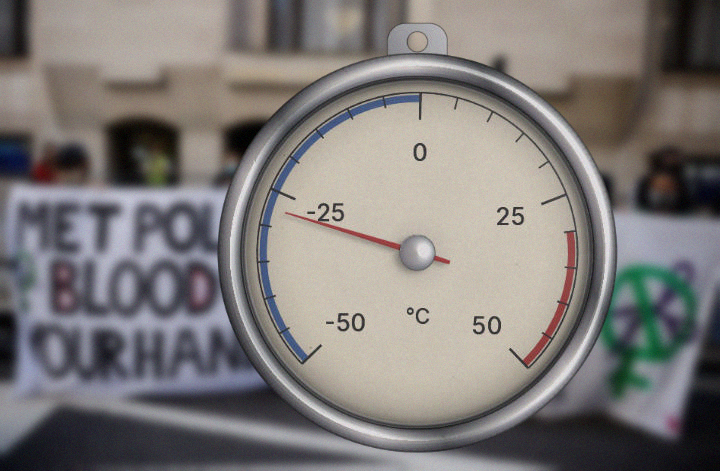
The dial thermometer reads -27.5 °C
